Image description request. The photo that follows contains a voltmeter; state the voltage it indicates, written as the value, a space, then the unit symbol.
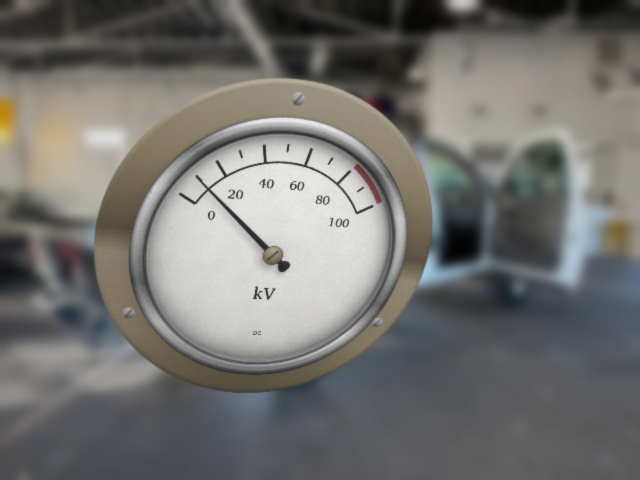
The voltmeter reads 10 kV
